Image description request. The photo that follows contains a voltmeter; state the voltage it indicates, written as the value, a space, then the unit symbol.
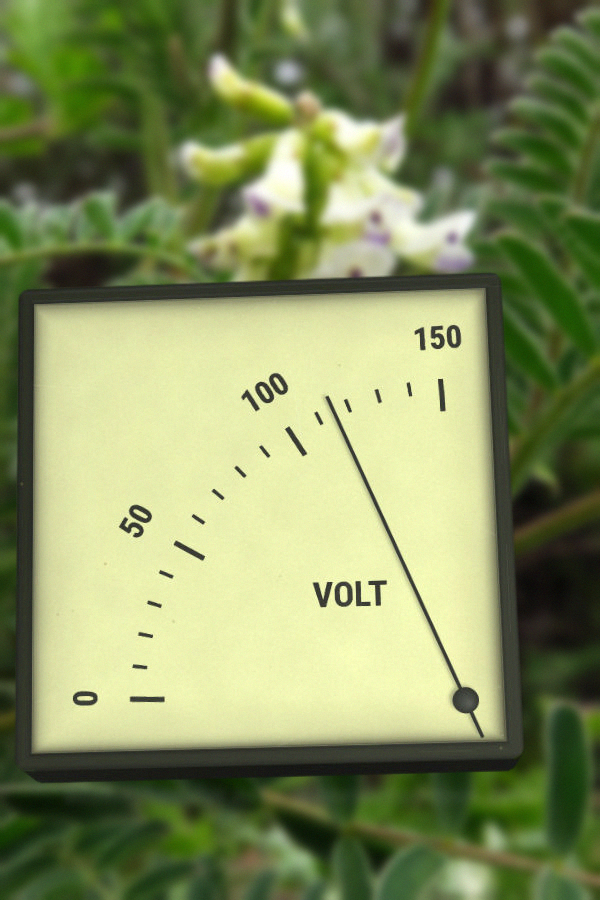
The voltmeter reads 115 V
